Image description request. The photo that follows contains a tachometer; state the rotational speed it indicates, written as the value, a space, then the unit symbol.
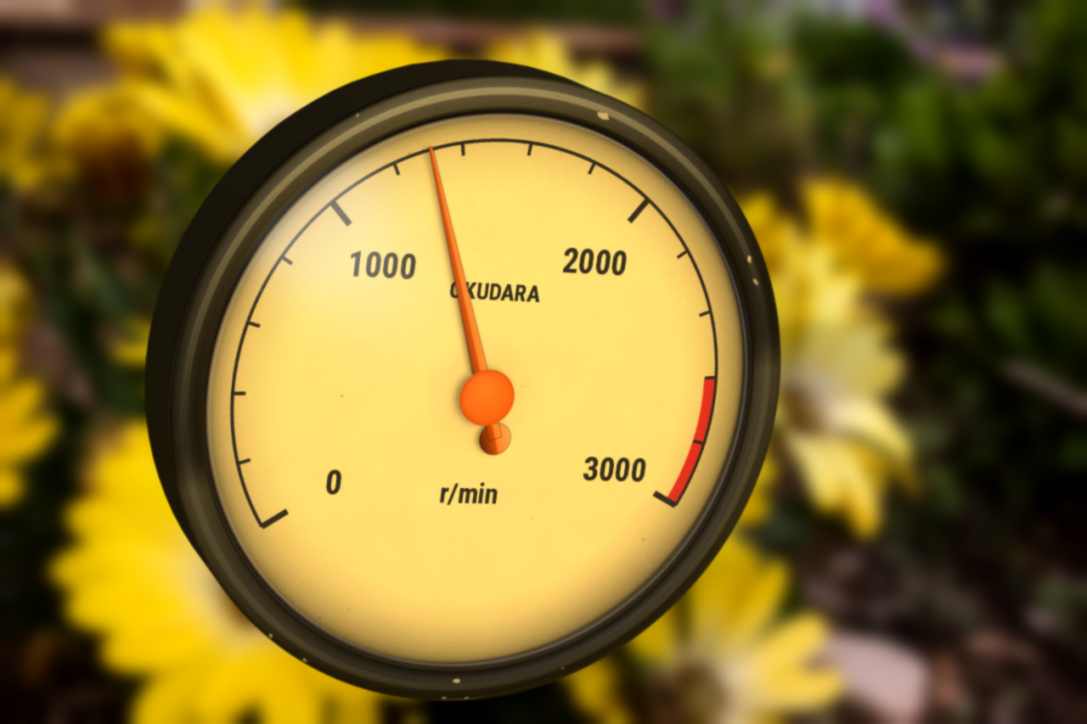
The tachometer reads 1300 rpm
